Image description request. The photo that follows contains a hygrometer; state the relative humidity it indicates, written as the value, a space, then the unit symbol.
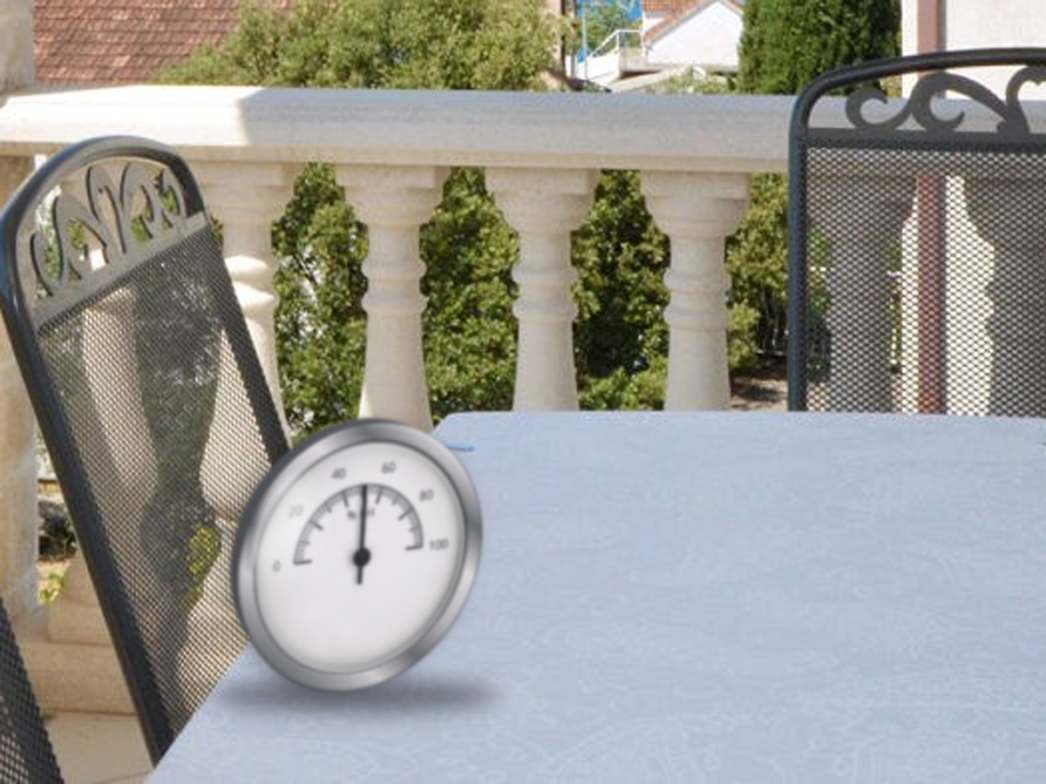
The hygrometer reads 50 %
